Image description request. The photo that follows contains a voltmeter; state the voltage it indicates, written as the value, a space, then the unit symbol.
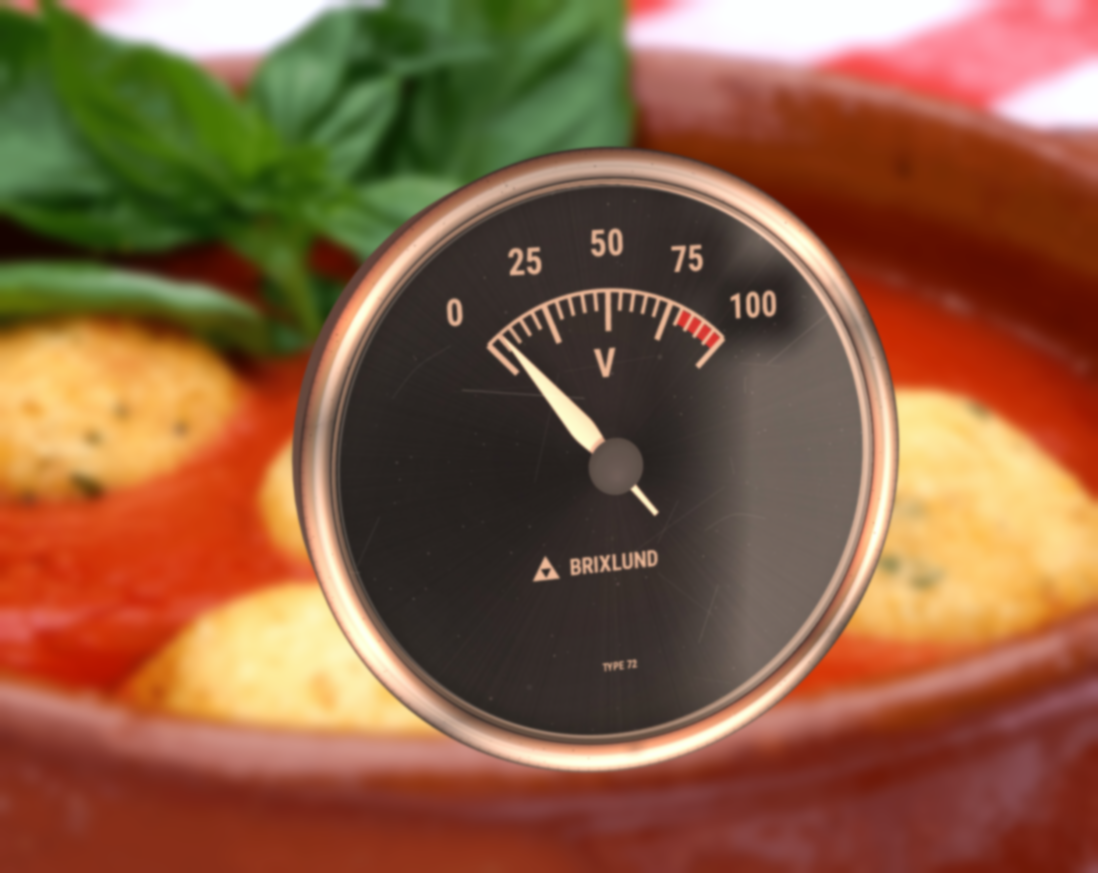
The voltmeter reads 5 V
